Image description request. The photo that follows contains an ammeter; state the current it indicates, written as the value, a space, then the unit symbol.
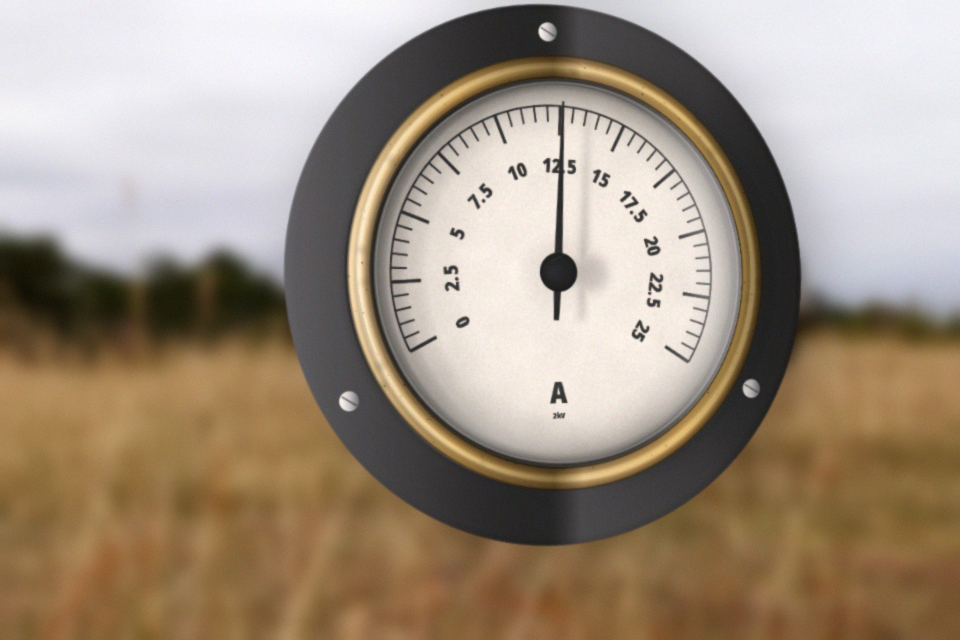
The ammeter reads 12.5 A
